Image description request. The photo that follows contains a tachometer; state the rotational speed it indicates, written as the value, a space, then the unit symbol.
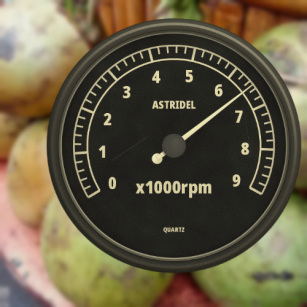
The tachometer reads 6500 rpm
